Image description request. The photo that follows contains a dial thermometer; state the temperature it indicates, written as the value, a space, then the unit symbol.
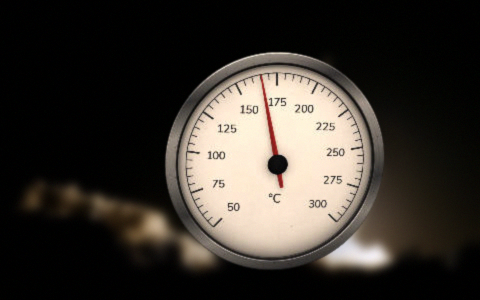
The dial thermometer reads 165 °C
